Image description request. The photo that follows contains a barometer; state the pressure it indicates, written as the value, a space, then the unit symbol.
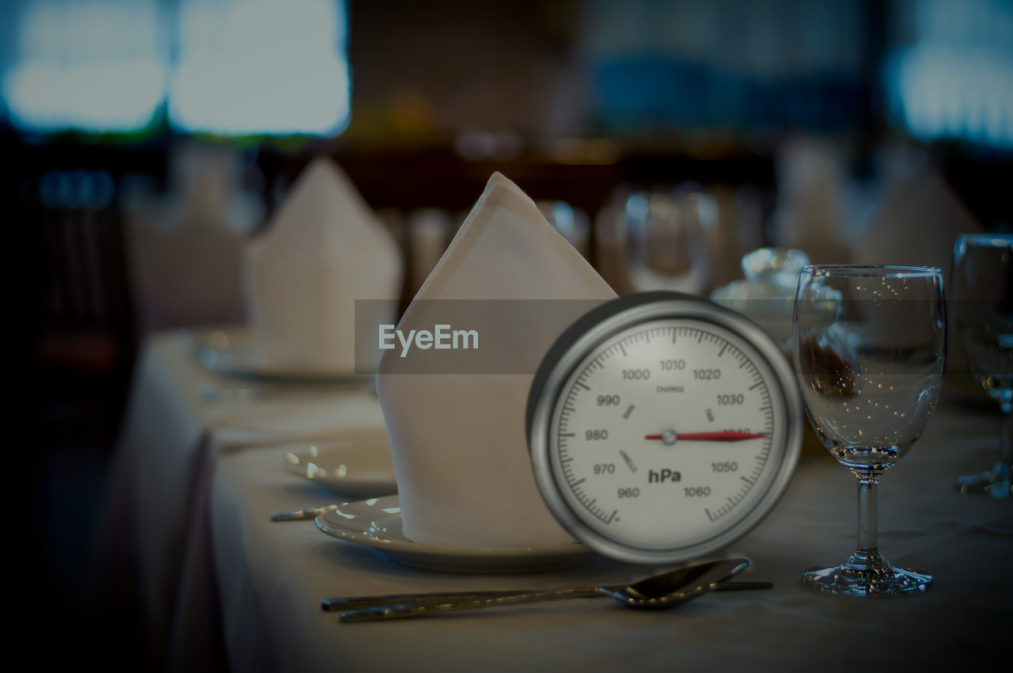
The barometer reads 1040 hPa
